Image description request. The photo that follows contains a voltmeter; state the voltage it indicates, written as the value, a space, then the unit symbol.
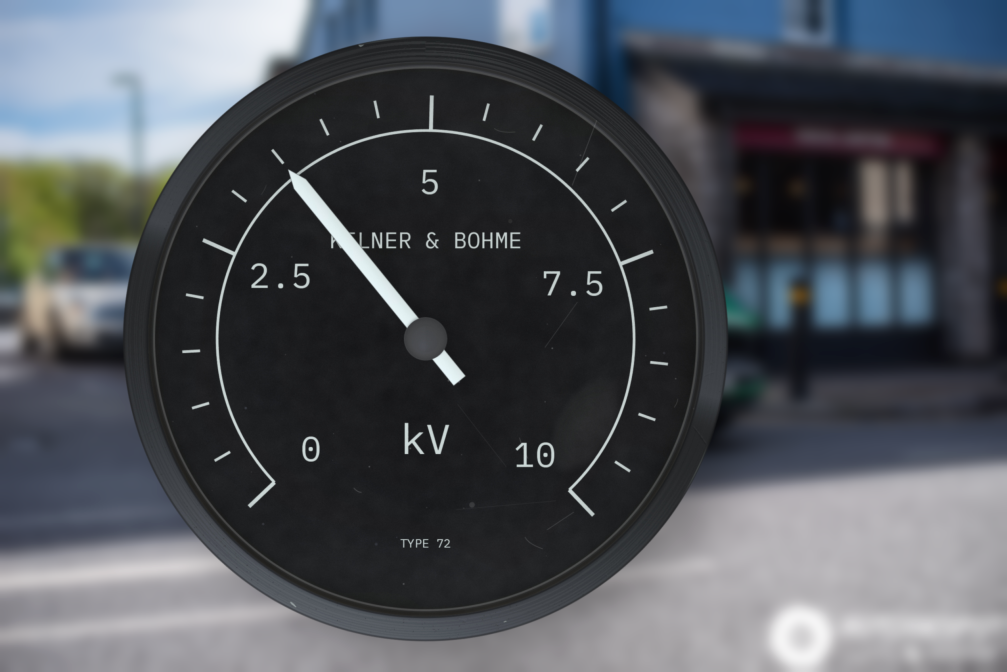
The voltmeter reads 3.5 kV
